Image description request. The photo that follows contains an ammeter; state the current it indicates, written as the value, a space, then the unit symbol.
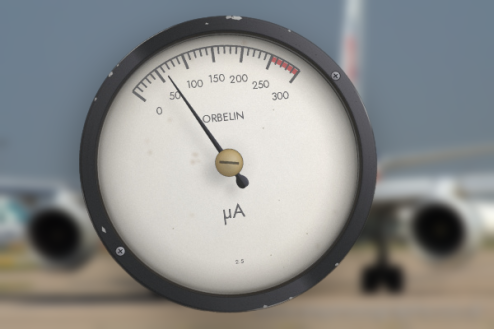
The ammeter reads 60 µA
